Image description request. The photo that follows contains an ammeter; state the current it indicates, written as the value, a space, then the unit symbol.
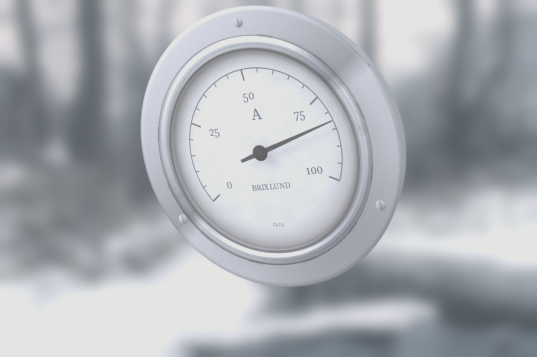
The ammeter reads 82.5 A
